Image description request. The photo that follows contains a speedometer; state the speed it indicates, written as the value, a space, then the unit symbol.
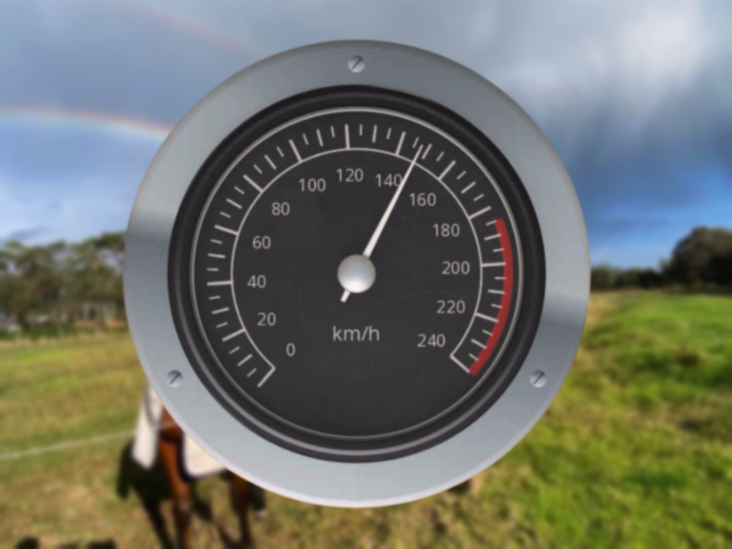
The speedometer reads 147.5 km/h
